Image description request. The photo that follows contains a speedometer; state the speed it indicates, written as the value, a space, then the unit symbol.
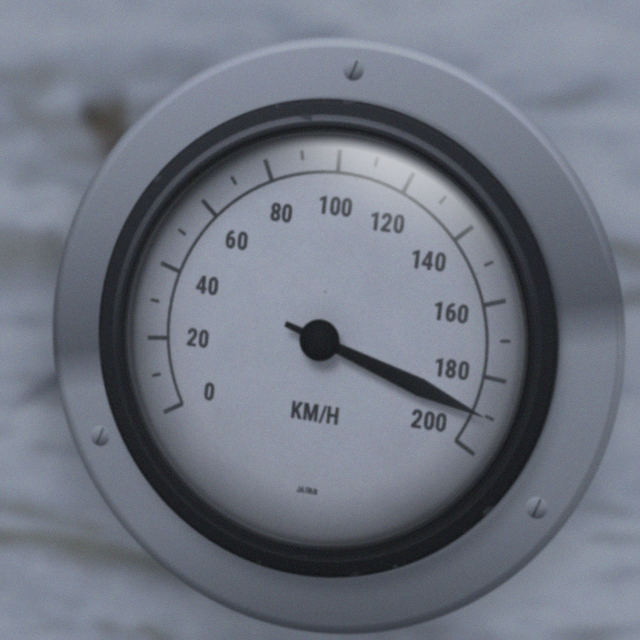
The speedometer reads 190 km/h
